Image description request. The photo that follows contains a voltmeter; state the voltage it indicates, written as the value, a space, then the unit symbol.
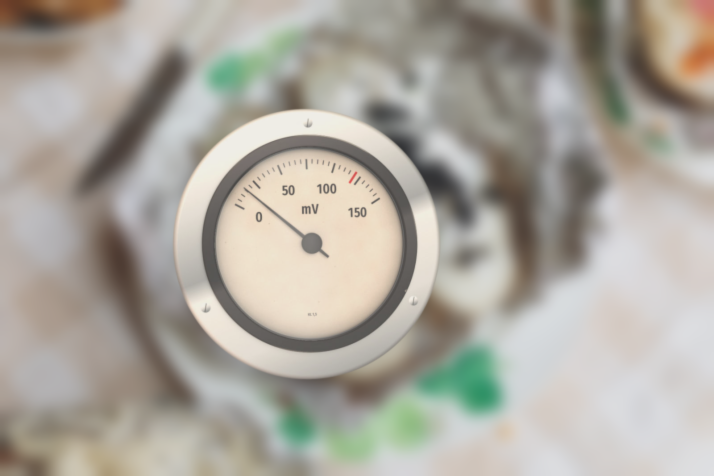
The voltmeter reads 15 mV
